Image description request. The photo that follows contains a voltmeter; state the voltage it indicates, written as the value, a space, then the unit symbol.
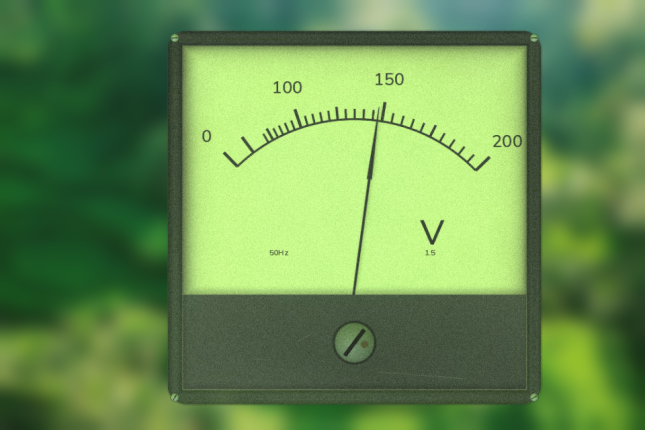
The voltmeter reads 147.5 V
